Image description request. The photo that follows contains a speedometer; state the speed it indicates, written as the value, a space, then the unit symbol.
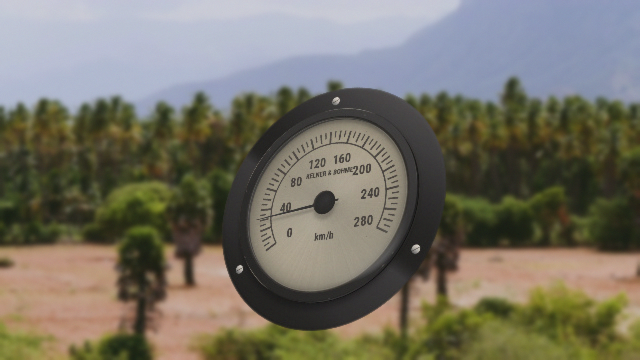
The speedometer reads 30 km/h
